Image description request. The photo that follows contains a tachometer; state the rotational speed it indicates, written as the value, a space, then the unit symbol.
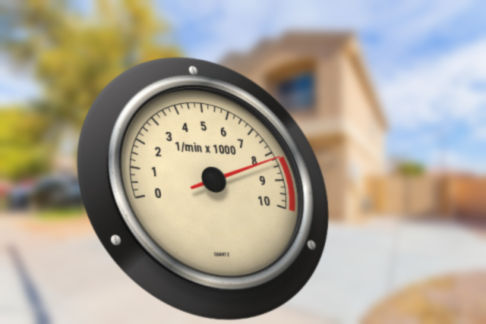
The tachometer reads 8250 rpm
